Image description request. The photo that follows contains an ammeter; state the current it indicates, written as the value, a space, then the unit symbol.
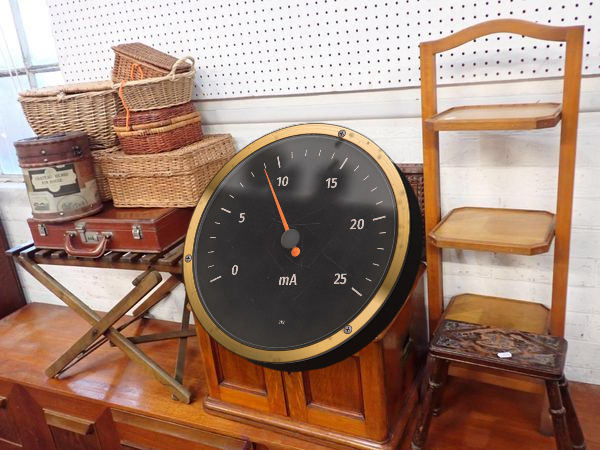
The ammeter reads 9 mA
